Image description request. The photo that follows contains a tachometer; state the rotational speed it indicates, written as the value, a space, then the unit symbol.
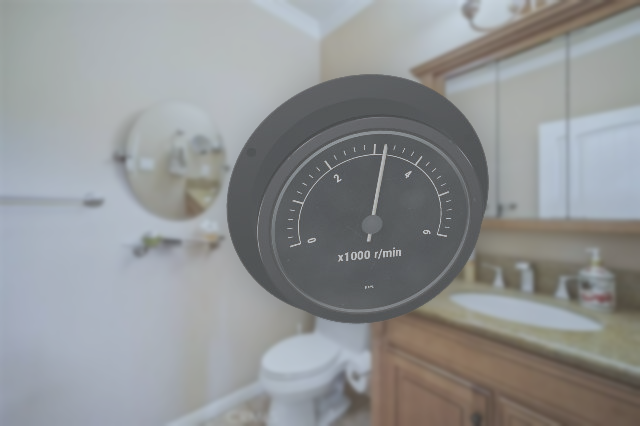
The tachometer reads 3200 rpm
